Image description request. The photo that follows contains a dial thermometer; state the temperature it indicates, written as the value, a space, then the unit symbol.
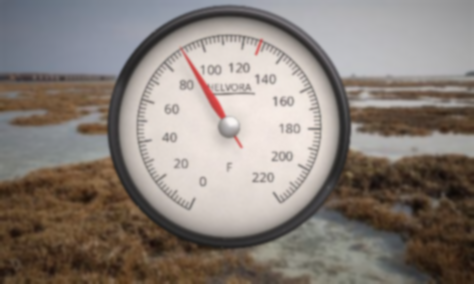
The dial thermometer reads 90 °F
